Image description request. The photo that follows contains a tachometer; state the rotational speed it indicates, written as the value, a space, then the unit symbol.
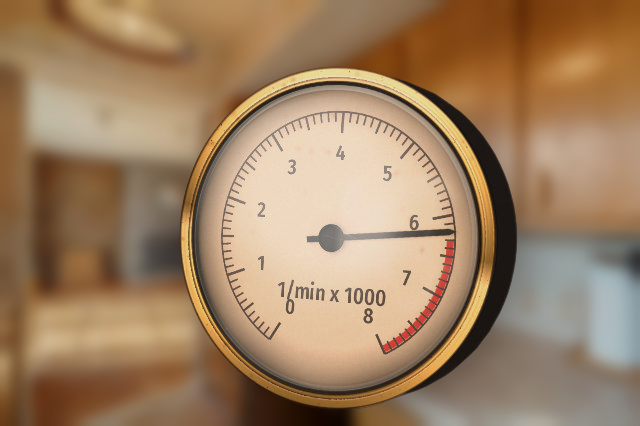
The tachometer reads 6200 rpm
